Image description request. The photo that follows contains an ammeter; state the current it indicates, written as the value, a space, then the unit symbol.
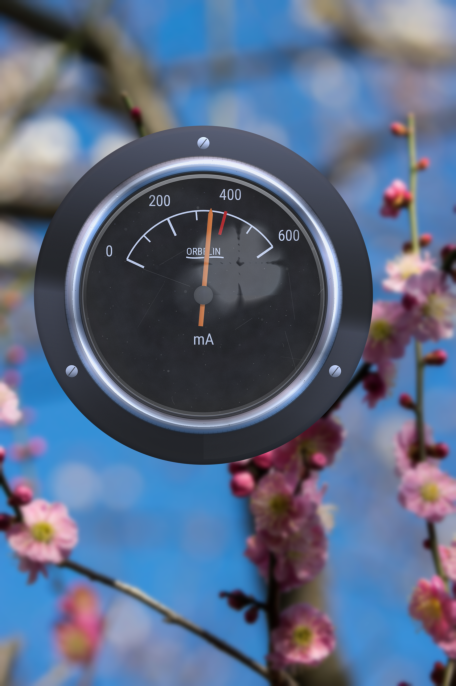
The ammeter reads 350 mA
